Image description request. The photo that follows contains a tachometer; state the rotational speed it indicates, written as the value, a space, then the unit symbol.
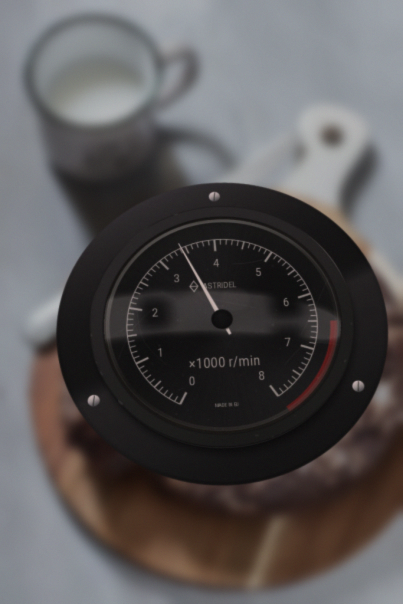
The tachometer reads 3400 rpm
